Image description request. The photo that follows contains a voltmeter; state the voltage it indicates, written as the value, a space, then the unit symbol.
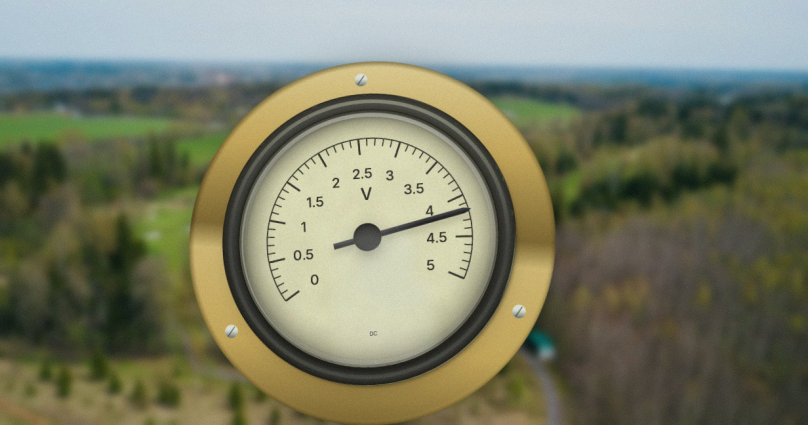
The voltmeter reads 4.2 V
